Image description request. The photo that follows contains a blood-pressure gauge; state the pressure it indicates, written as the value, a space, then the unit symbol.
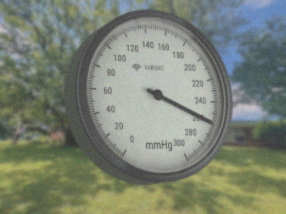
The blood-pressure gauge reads 260 mmHg
